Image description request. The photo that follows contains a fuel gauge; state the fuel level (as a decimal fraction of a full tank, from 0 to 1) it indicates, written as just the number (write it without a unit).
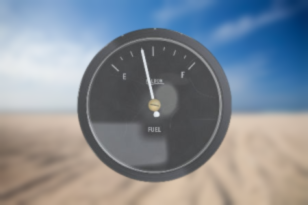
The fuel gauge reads 0.375
